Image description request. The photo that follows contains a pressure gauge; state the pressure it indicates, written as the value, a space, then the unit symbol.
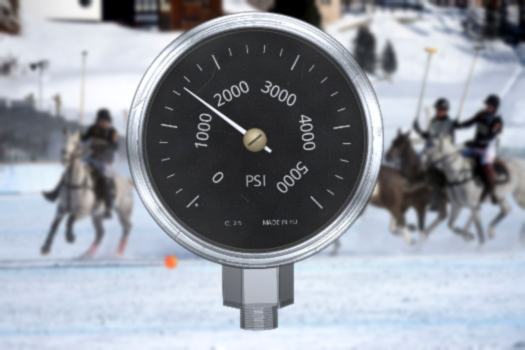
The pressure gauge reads 1500 psi
